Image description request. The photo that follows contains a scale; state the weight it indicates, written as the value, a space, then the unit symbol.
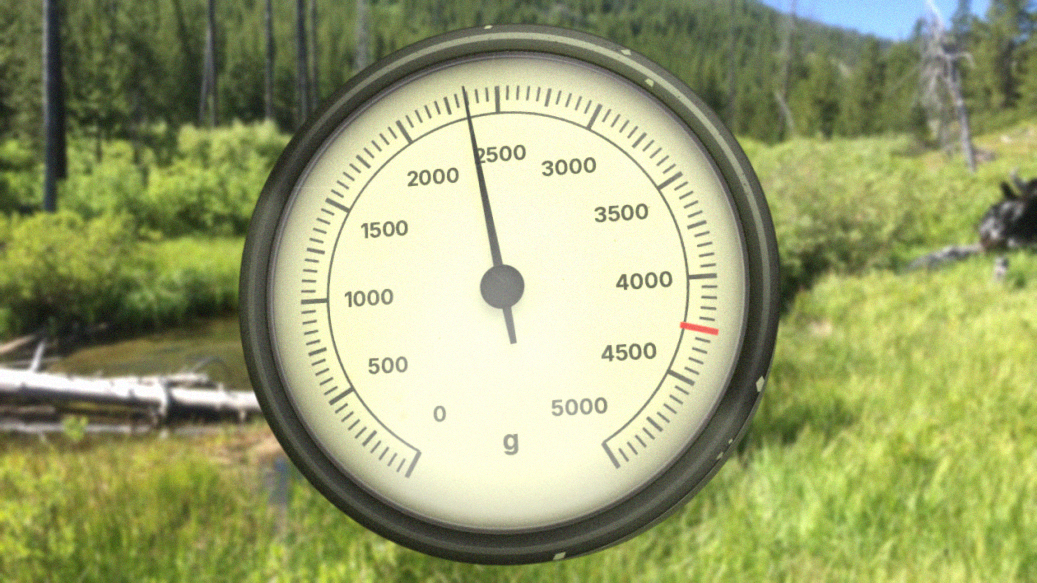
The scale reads 2350 g
